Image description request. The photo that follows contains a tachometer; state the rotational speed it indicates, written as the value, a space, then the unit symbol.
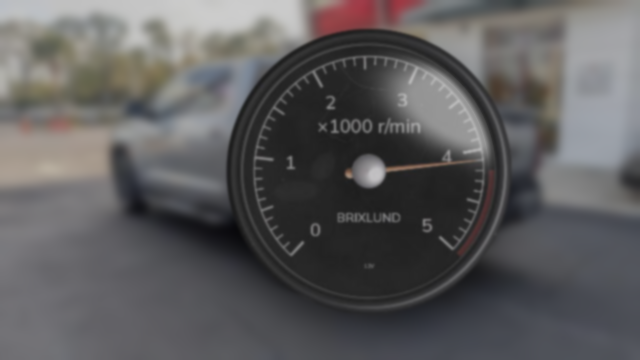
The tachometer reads 4100 rpm
